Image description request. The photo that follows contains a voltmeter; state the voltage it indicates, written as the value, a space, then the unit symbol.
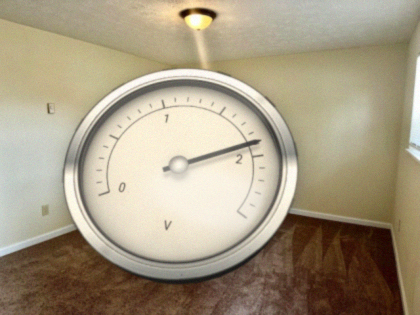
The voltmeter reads 1.9 V
